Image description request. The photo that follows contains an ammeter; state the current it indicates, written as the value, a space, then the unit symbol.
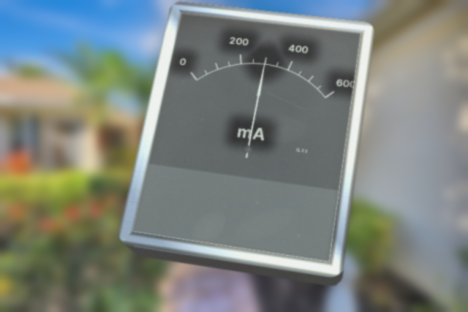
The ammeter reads 300 mA
